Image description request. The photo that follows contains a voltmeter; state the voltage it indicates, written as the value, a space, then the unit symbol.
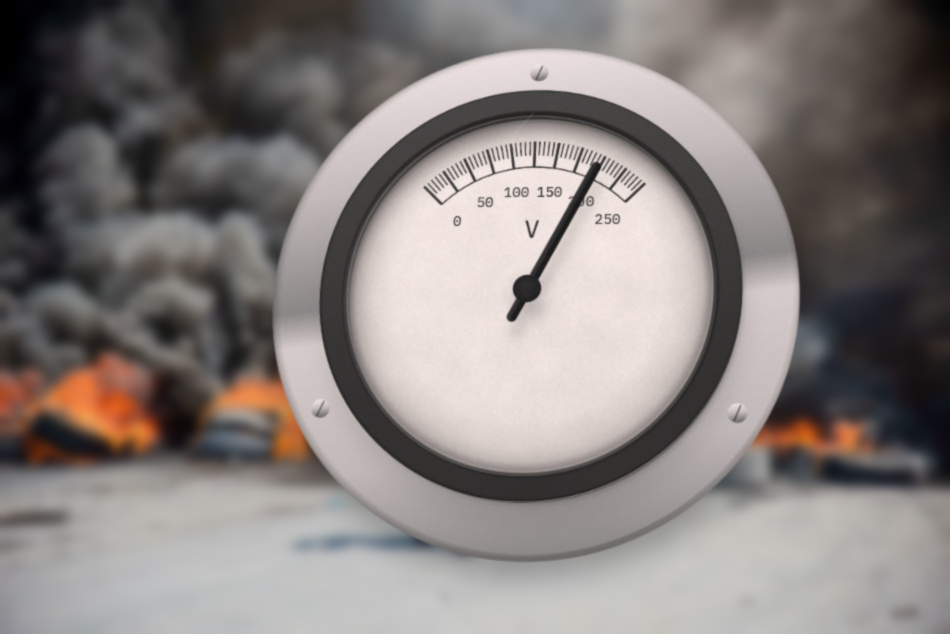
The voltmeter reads 200 V
